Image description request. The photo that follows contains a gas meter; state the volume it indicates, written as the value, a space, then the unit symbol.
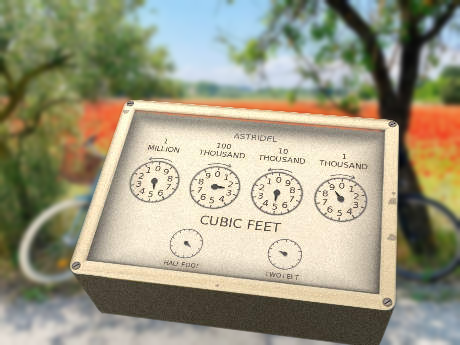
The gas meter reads 524900 ft³
